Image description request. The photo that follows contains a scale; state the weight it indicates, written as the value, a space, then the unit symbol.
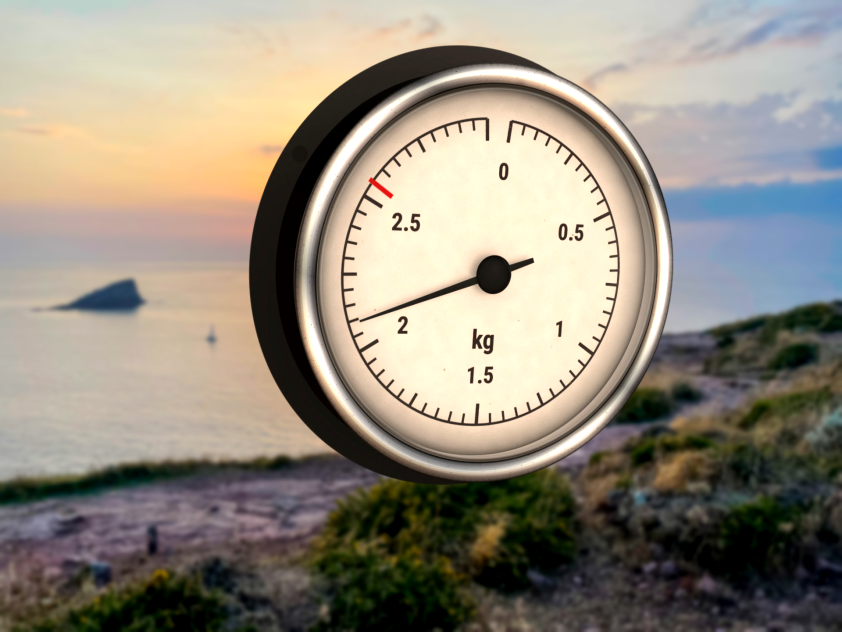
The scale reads 2.1 kg
